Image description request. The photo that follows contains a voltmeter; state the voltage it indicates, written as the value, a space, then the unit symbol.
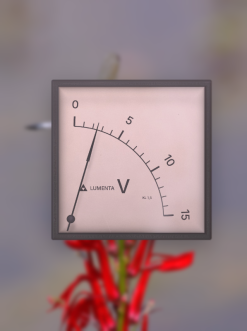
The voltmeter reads 2.5 V
